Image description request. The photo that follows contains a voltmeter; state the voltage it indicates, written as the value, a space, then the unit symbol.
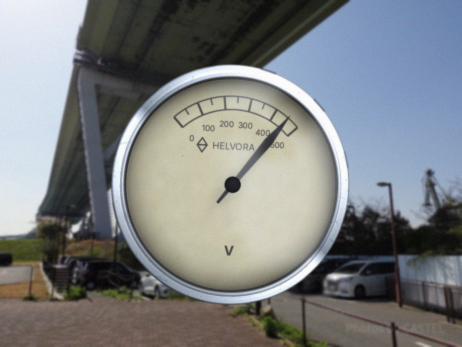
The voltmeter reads 450 V
